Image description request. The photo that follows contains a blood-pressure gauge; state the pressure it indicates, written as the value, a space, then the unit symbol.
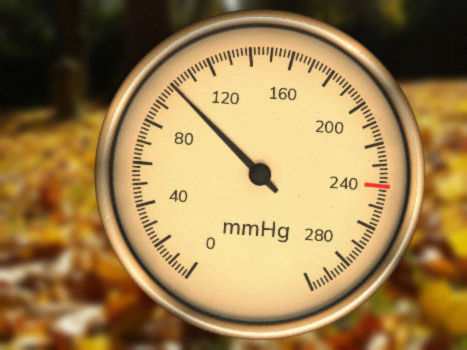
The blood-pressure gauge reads 100 mmHg
